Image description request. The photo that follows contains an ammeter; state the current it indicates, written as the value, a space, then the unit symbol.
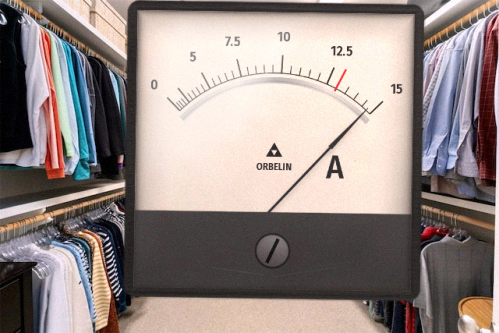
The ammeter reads 14.75 A
